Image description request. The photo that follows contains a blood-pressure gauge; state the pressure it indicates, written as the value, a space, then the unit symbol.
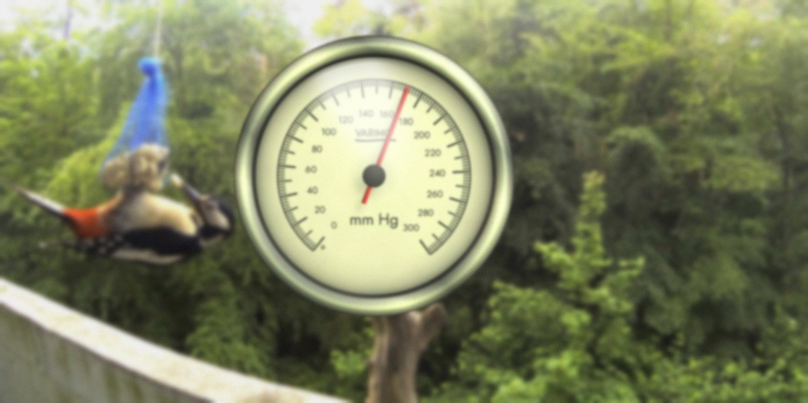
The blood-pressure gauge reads 170 mmHg
